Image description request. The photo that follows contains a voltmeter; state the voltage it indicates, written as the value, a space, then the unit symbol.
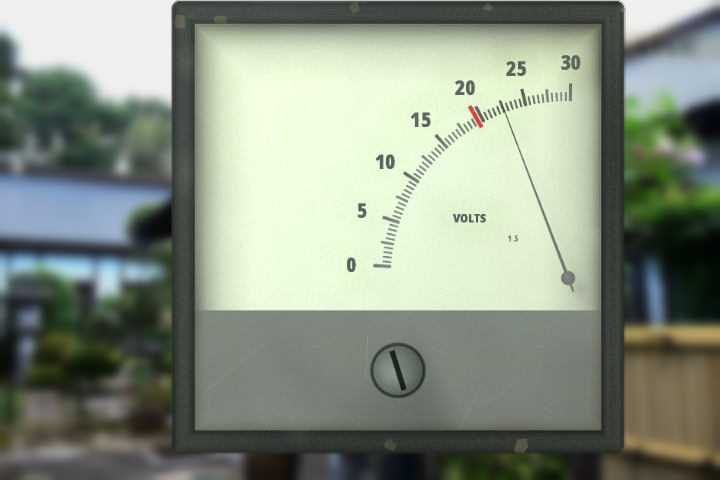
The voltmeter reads 22.5 V
